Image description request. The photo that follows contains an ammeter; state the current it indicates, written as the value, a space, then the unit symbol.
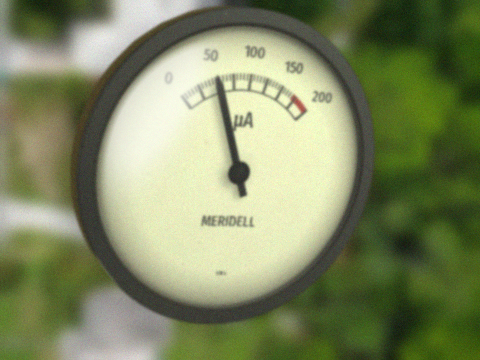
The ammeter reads 50 µA
